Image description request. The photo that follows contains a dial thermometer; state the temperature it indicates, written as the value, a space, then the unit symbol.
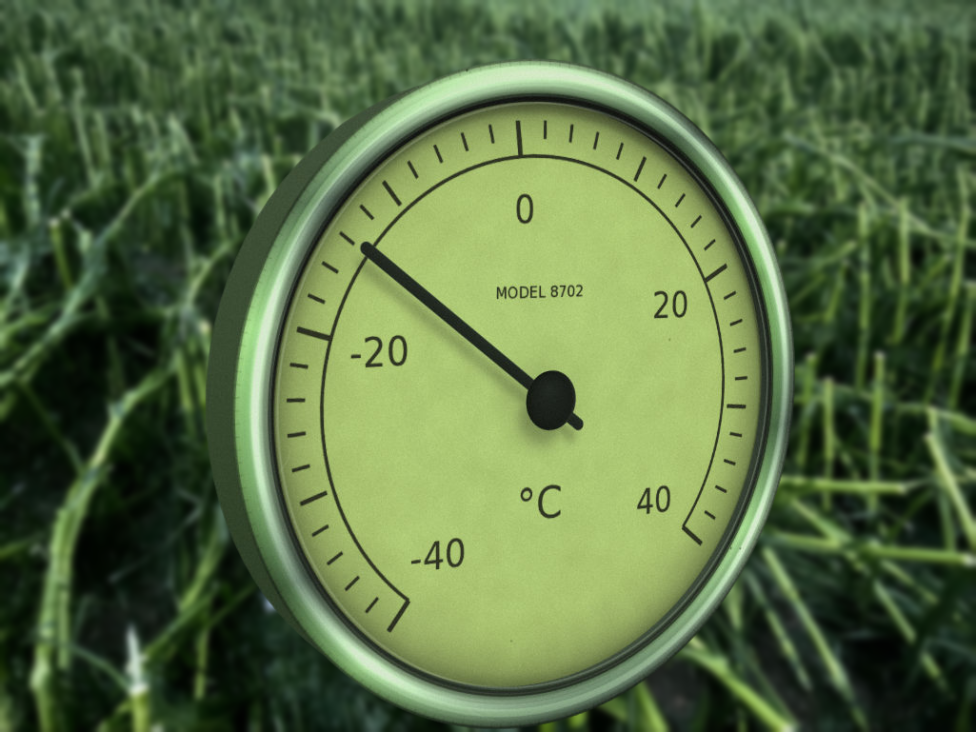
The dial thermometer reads -14 °C
